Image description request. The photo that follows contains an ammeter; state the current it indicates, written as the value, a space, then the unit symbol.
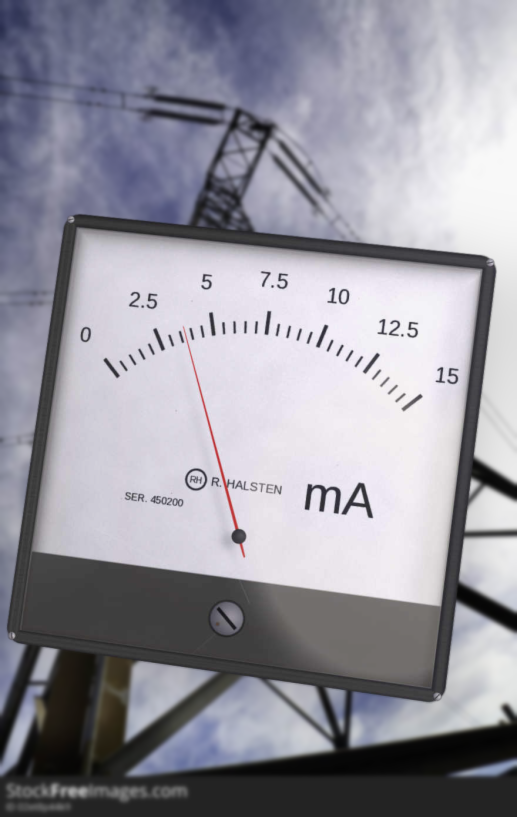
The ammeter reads 3.75 mA
